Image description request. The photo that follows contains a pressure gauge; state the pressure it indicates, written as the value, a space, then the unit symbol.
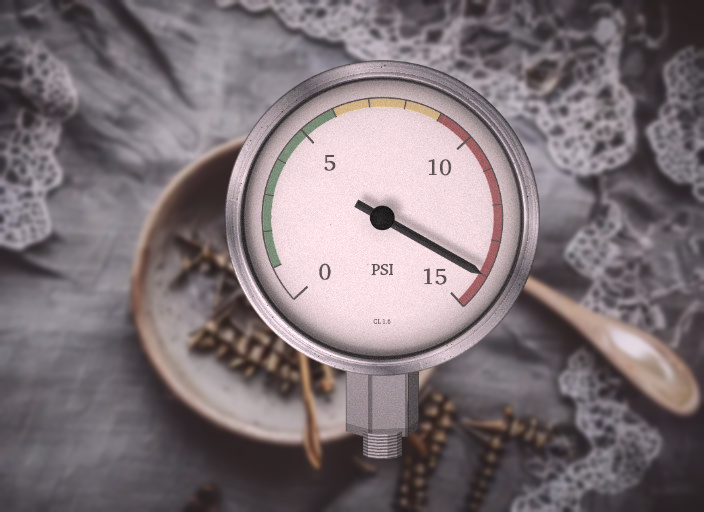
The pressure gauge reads 14 psi
